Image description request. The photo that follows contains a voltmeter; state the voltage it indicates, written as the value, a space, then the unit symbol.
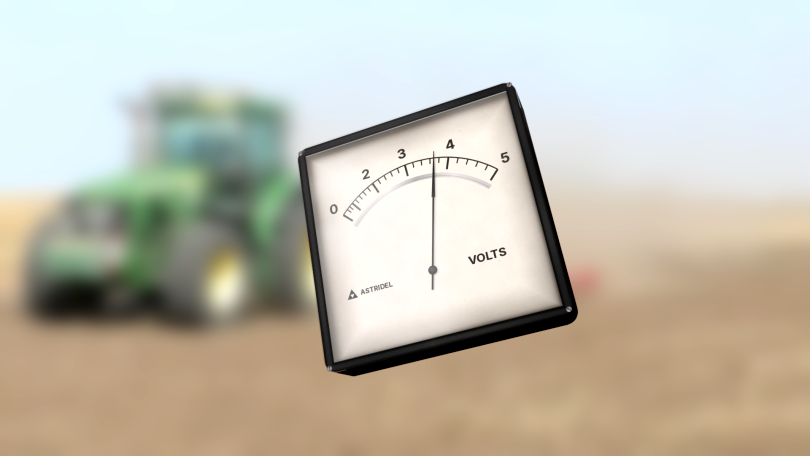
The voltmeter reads 3.7 V
